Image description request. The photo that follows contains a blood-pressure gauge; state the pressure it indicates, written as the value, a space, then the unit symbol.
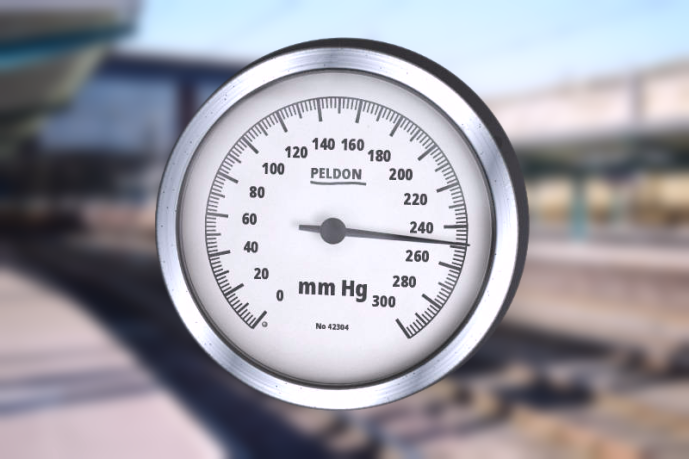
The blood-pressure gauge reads 248 mmHg
